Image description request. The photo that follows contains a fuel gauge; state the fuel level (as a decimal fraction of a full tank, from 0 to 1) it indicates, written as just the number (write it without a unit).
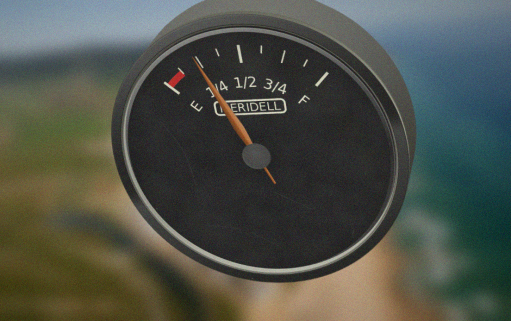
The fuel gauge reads 0.25
